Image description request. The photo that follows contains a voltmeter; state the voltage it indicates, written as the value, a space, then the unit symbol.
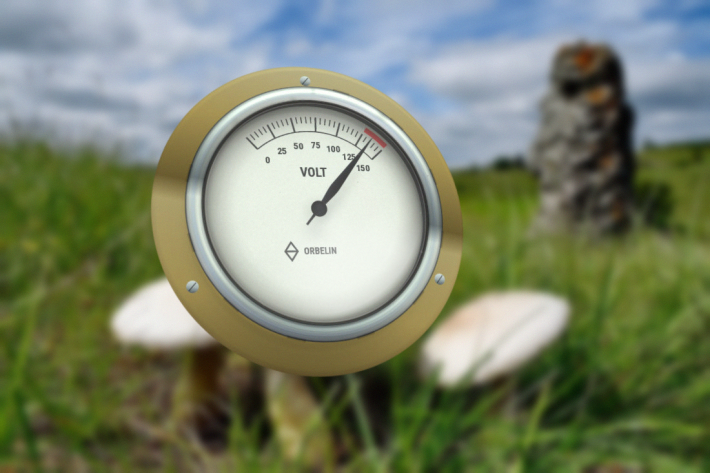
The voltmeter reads 135 V
